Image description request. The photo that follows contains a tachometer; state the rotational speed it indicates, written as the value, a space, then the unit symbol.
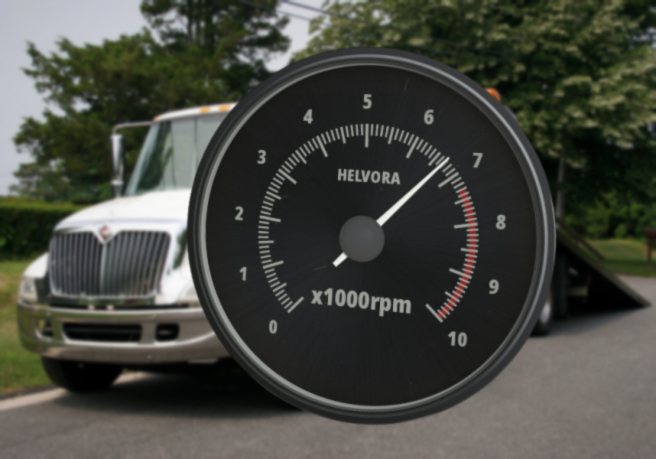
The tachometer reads 6700 rpm
